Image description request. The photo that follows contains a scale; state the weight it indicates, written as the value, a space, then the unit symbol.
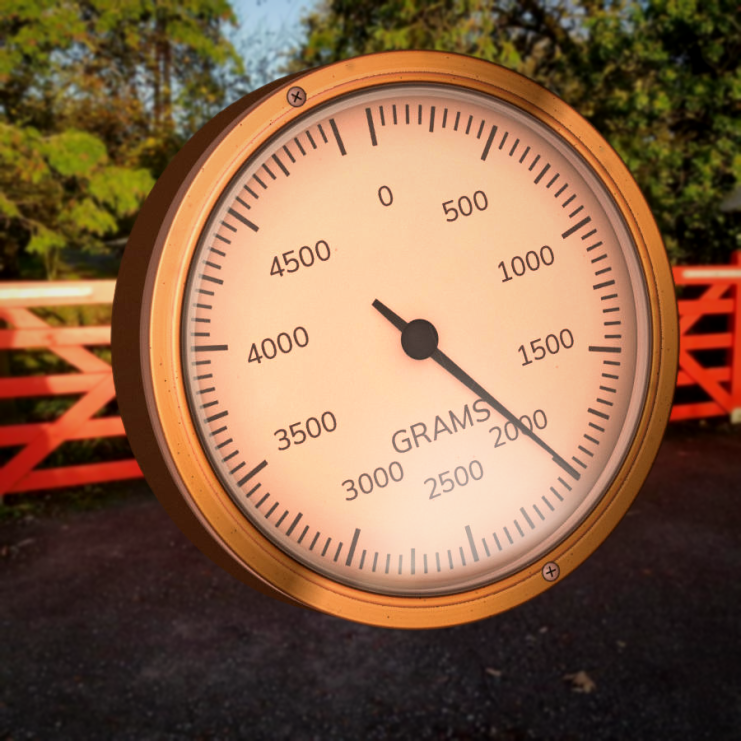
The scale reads 2000 g
